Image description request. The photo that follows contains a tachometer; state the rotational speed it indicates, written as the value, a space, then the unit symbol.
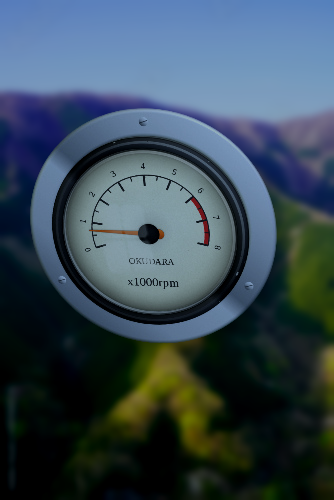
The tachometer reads 750 rpm
